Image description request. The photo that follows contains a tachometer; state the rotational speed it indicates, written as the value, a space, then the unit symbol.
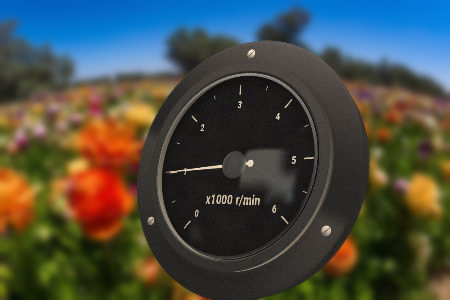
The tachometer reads 1000 rpm
